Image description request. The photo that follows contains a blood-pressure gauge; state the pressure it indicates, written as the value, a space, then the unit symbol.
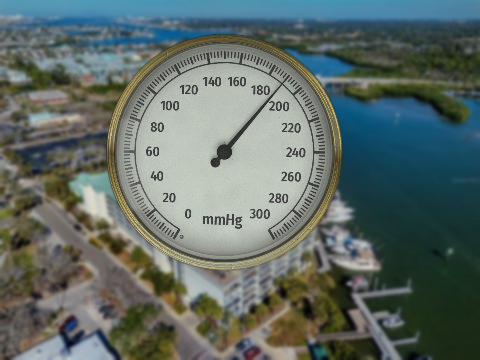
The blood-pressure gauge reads 190 mmHg
